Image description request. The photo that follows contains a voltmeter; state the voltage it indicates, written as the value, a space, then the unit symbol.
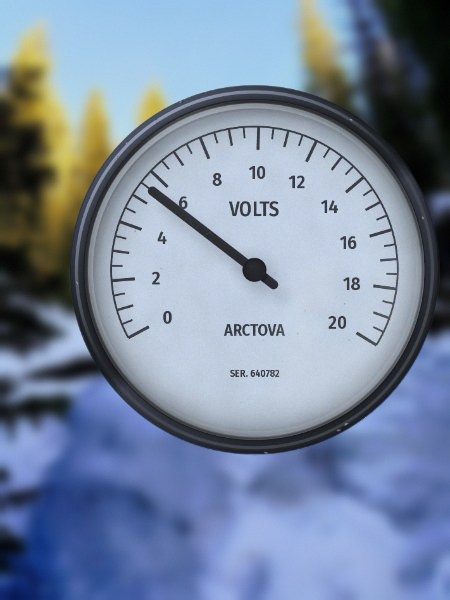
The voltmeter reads 5.5 V
